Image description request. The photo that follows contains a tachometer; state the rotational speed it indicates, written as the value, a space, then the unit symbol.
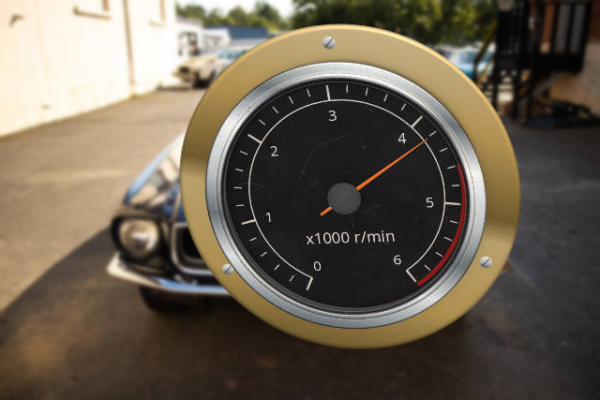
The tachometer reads 4200 rpm
